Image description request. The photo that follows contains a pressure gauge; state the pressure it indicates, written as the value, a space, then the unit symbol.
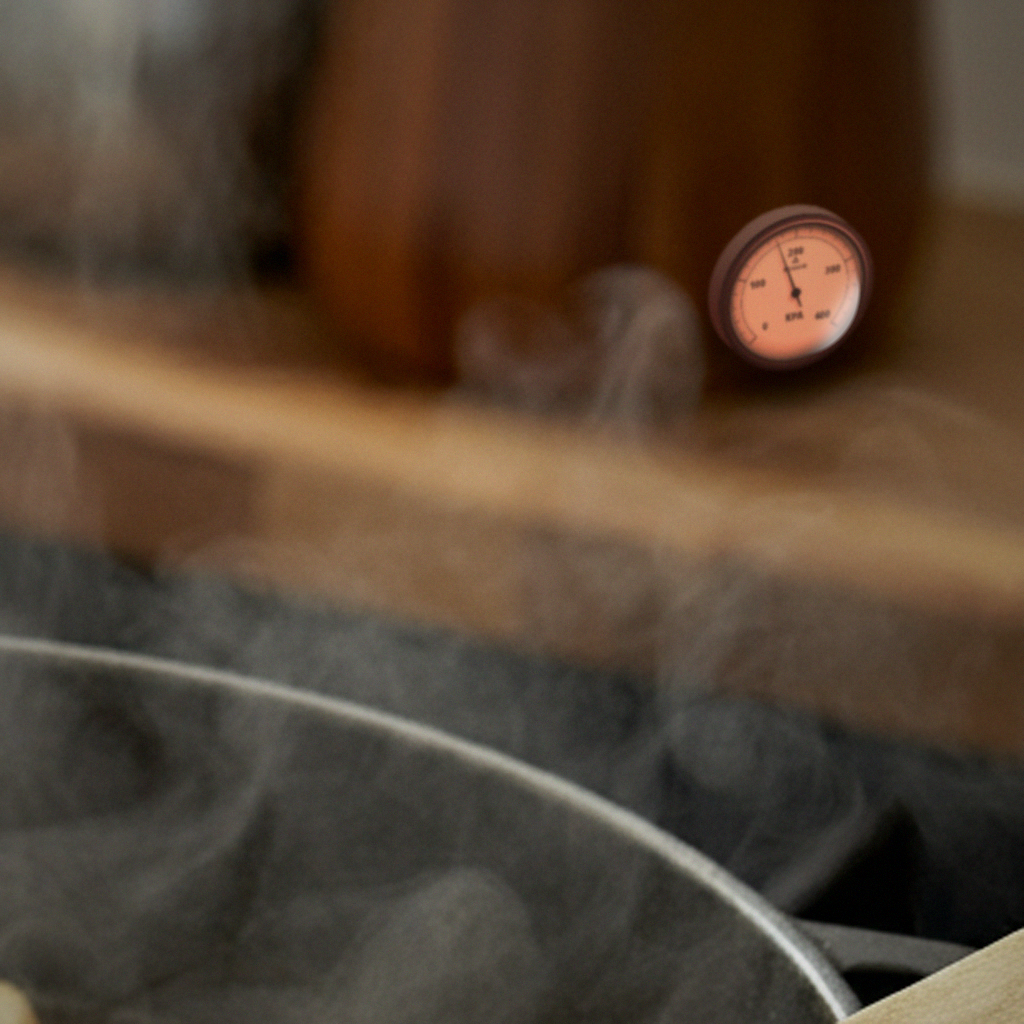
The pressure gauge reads 170 kPa
